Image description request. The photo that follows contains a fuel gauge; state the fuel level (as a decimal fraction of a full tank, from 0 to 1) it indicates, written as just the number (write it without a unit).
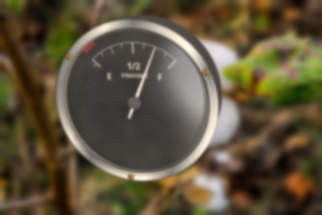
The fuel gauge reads 0.75
